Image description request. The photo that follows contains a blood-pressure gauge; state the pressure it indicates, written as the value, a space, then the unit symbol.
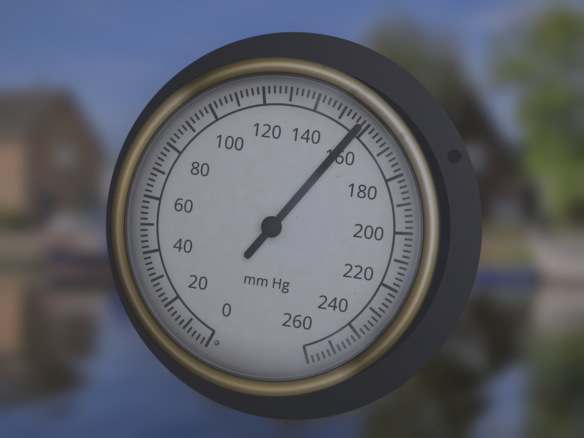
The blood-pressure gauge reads 158 mmHg
